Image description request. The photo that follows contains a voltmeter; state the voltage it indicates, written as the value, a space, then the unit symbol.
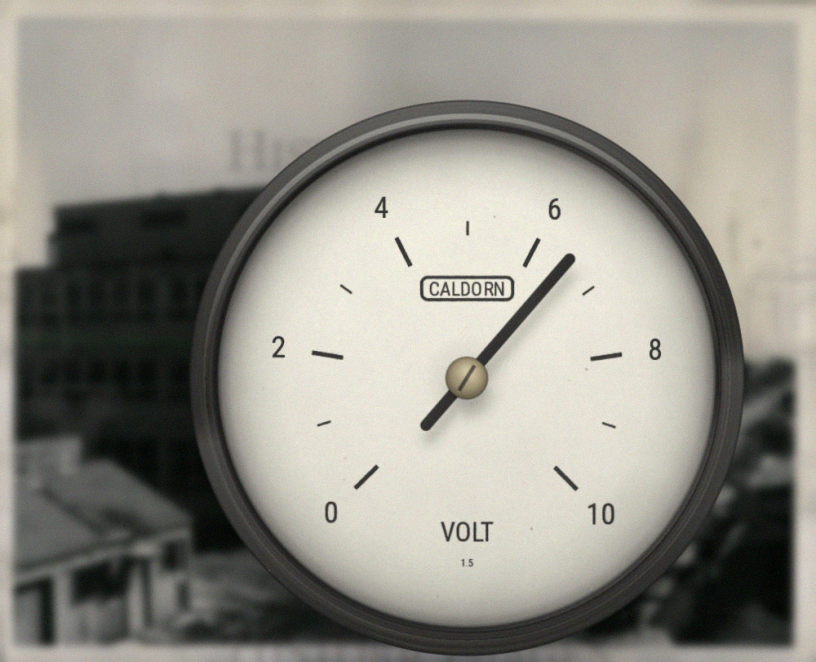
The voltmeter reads 6.5 V
